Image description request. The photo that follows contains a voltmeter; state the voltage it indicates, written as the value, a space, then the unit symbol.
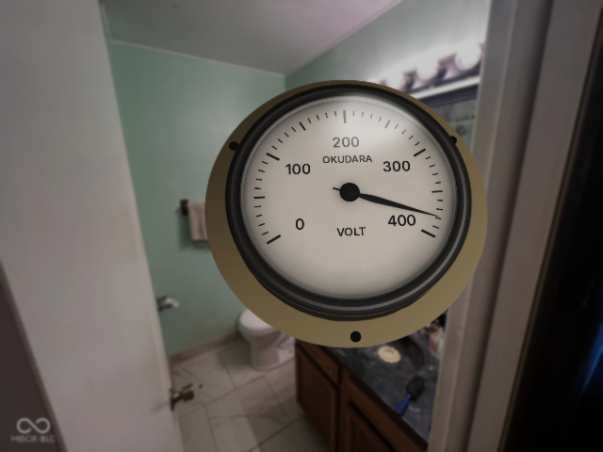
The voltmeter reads 380 V
